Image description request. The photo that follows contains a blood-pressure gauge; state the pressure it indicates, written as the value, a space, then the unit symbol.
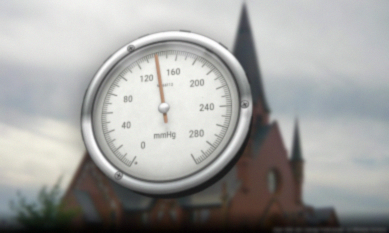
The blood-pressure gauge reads 140 mmHg
